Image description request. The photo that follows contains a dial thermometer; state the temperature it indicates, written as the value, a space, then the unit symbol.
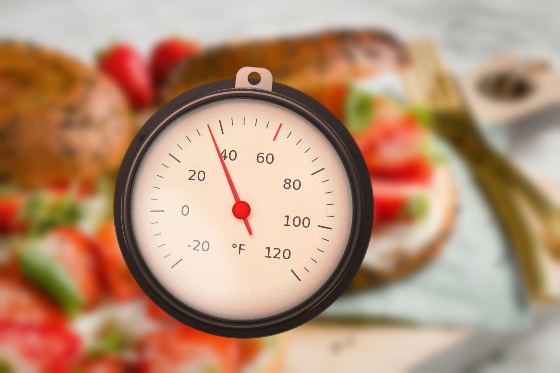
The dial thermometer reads 36 °F
